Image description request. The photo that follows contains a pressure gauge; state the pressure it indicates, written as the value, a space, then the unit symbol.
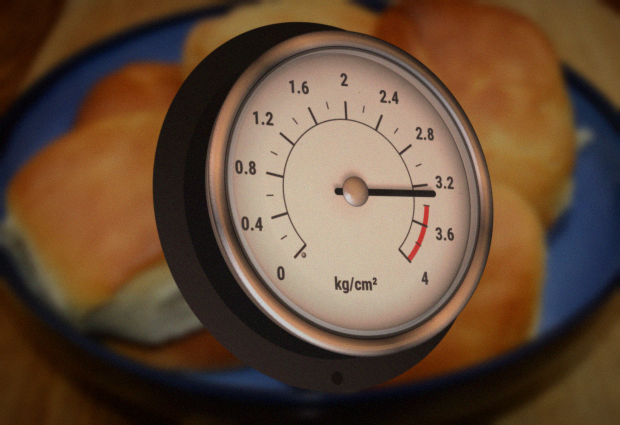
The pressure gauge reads 3.3 kg/cm²
